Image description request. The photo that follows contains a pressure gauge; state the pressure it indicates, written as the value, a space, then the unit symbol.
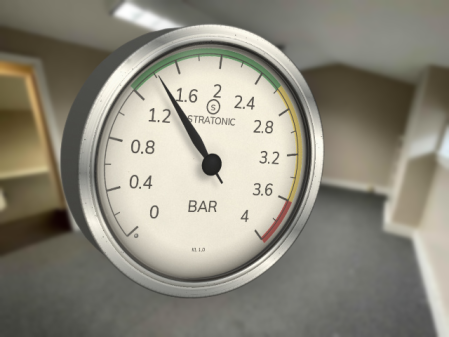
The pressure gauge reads 1.4 bar
